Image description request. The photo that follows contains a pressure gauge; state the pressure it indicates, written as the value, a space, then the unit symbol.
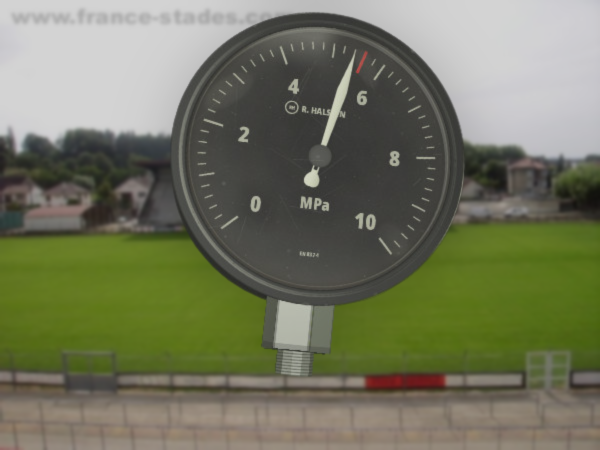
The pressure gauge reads 5.4 MPa
